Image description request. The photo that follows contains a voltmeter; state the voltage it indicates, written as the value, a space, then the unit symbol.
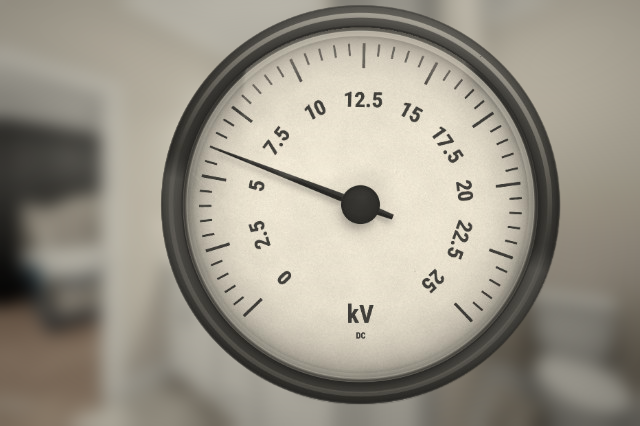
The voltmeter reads 6 kV
